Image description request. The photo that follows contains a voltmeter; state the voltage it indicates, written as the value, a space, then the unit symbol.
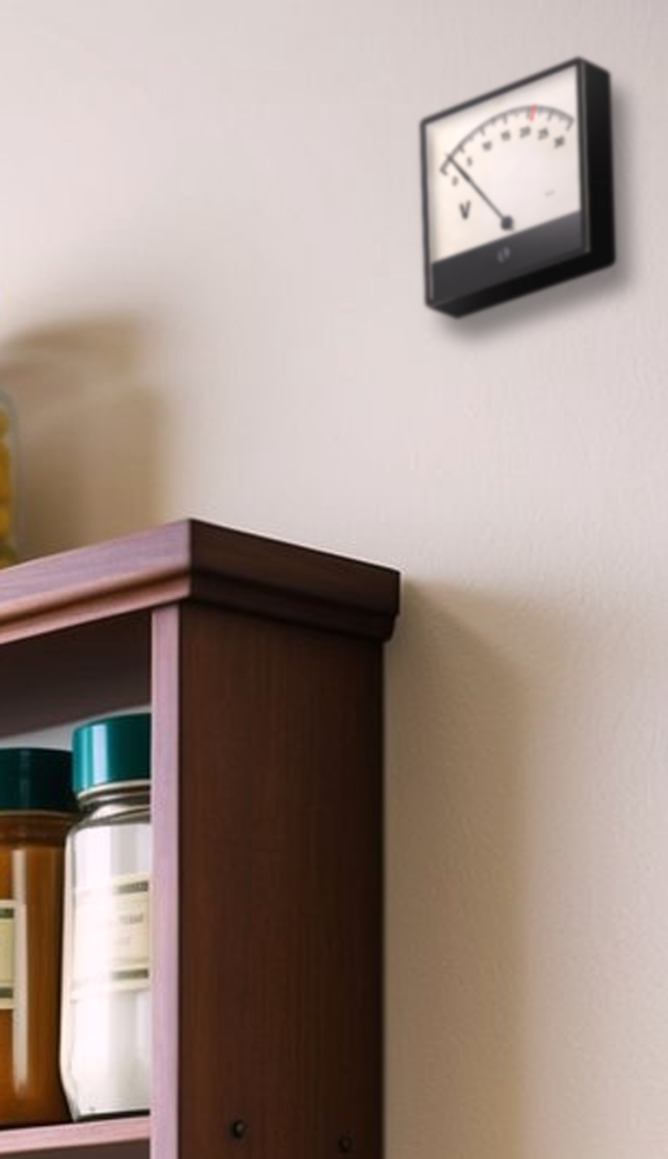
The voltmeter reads 2.5 V
